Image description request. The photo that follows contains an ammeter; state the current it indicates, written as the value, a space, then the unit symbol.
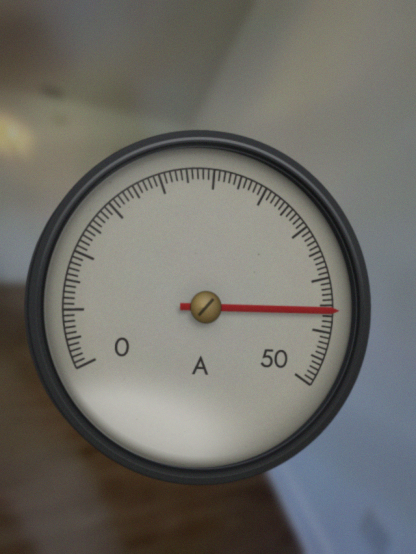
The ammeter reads 43 A
